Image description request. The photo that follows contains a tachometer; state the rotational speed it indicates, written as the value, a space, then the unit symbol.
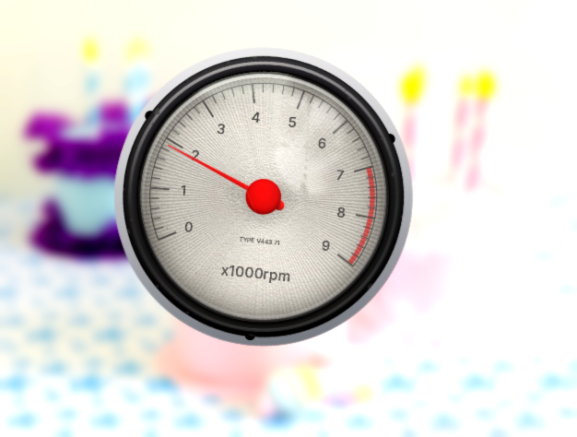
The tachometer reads 1900 rpm
